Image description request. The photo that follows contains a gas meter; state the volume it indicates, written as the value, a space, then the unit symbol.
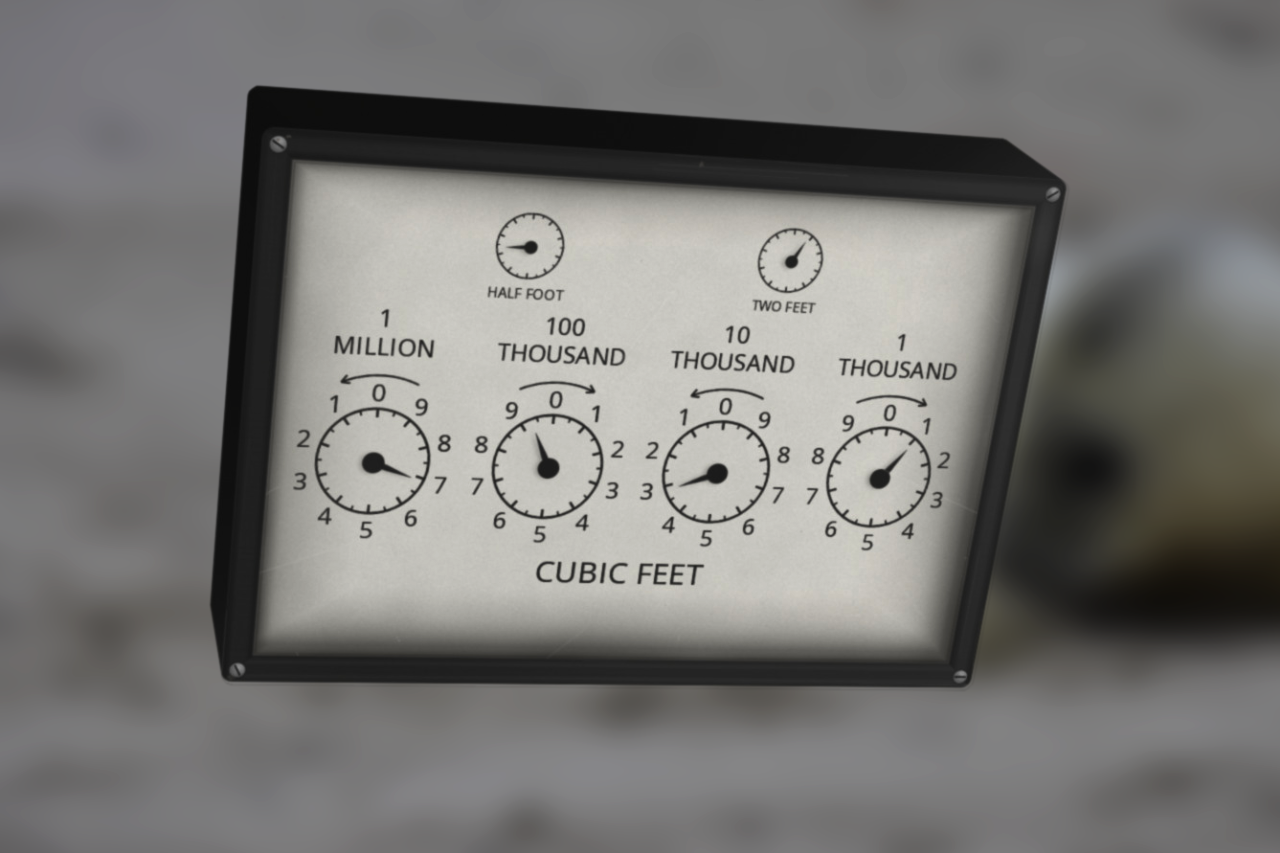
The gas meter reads 693100 ft³
